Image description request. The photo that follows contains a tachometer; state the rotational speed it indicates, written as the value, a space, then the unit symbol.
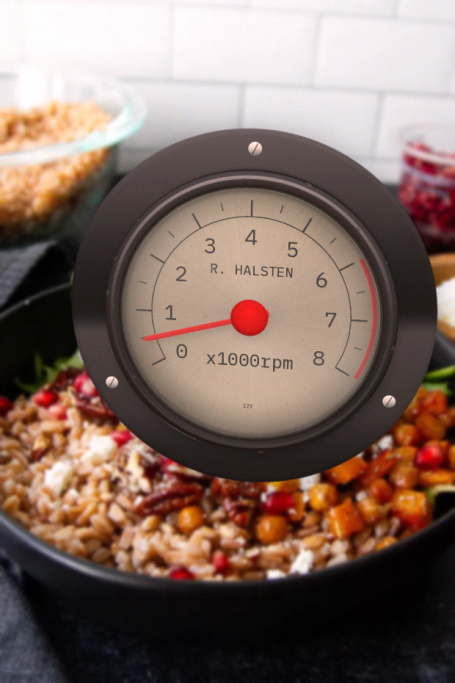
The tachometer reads 500 rpm
